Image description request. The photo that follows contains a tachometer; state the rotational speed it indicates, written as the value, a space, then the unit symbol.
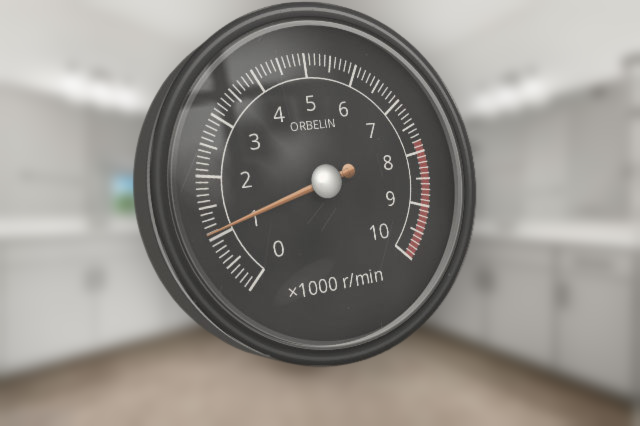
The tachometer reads 1100 rpm
